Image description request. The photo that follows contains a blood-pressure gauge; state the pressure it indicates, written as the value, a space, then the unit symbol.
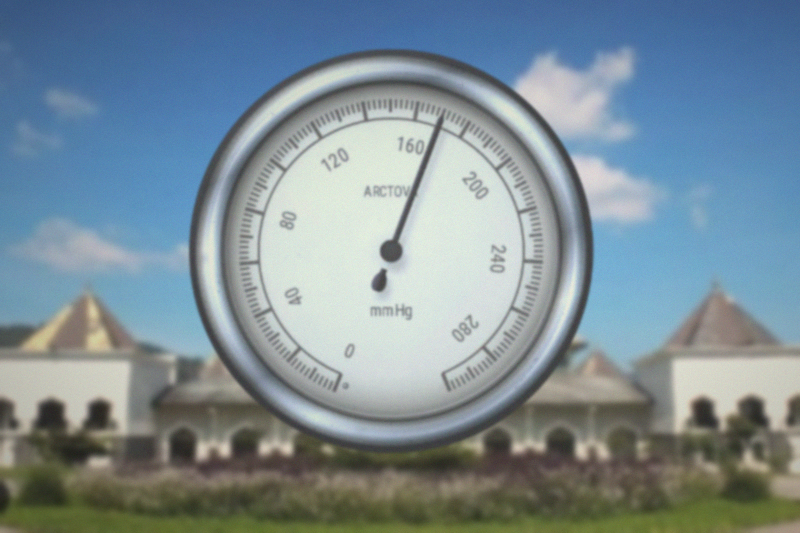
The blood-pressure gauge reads 170 mmHg
